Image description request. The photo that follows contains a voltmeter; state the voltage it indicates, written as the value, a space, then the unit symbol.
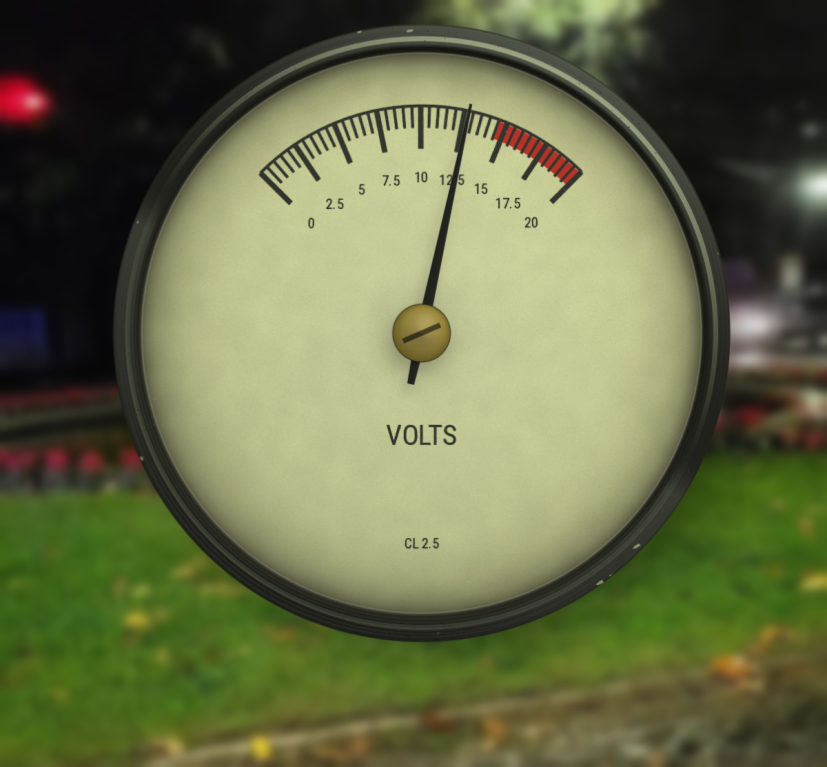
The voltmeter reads 12.75 V
